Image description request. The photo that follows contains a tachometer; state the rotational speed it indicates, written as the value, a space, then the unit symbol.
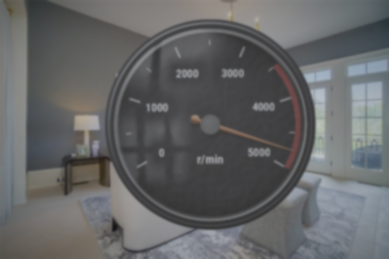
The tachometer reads 4750 rpm
